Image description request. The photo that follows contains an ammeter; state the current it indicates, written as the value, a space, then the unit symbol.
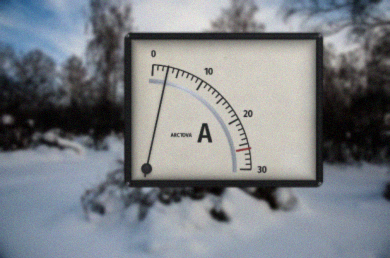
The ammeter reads 3 A
